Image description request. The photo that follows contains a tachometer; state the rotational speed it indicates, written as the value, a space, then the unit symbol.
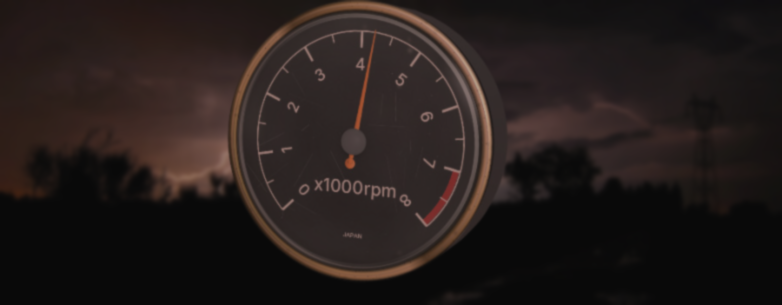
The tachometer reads 4250 rpm
